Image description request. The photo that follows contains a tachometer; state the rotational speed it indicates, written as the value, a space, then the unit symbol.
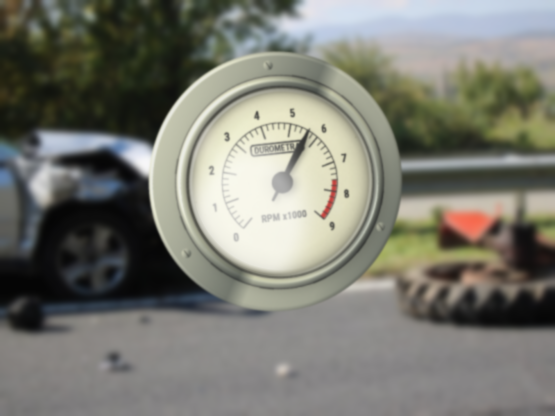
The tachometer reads 5600 rpm
